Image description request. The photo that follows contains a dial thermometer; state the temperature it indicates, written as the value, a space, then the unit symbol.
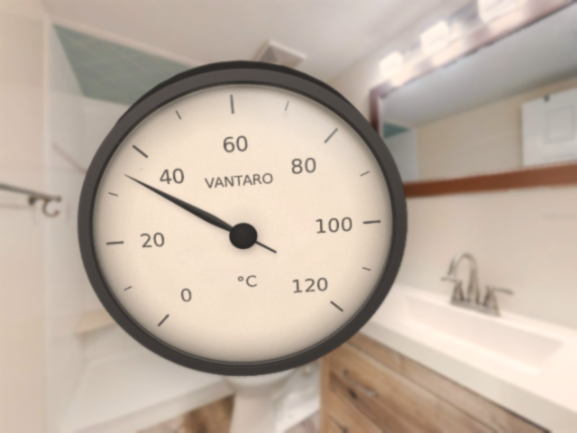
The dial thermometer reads 35 °C
